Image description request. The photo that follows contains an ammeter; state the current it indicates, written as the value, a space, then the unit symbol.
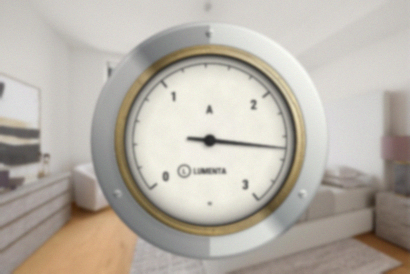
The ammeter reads 2.5 A
